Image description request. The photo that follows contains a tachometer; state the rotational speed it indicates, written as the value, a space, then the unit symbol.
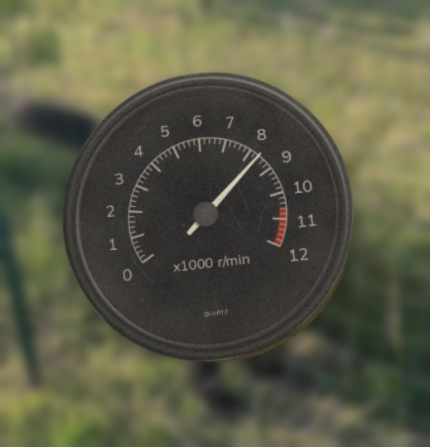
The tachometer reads 8400 rpm
